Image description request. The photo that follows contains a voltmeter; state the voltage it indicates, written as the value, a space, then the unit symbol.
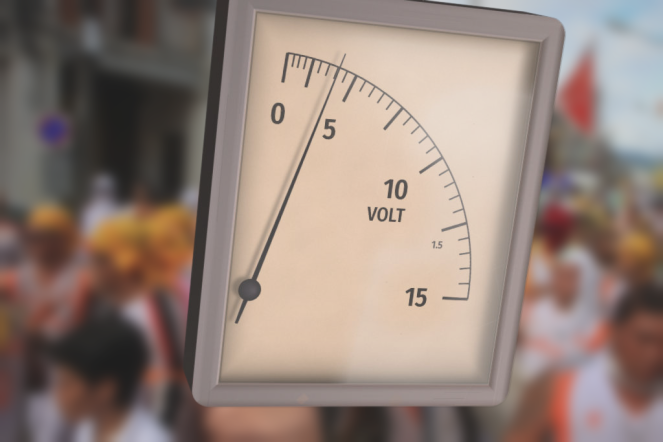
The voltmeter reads 4 V
